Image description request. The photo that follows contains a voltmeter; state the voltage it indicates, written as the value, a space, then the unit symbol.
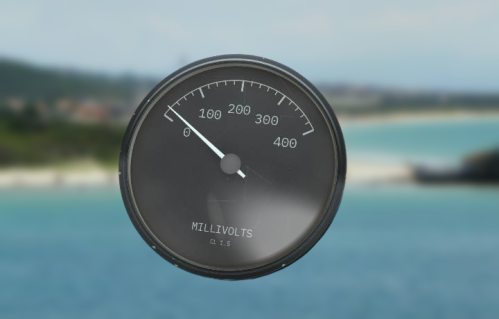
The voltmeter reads 20 mV
